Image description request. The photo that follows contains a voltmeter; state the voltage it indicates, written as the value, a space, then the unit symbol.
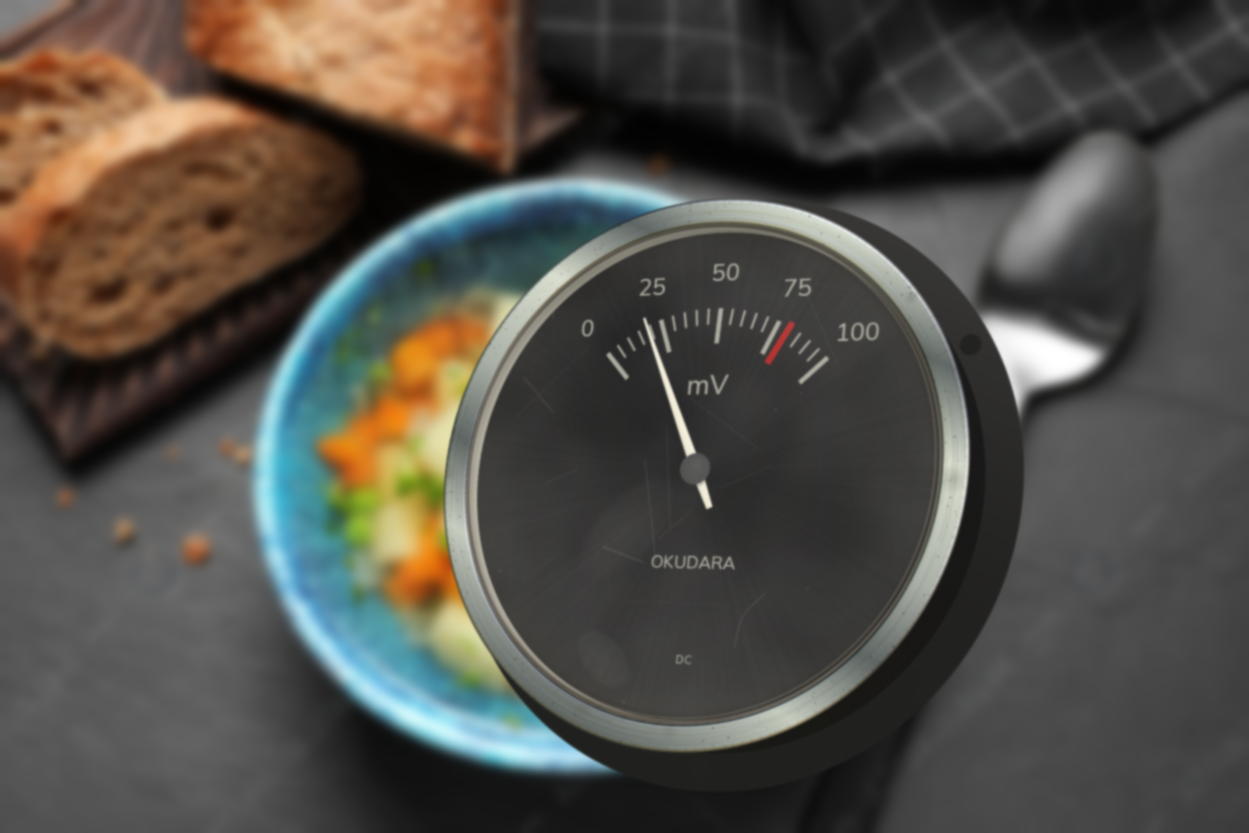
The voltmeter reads 20 mV
